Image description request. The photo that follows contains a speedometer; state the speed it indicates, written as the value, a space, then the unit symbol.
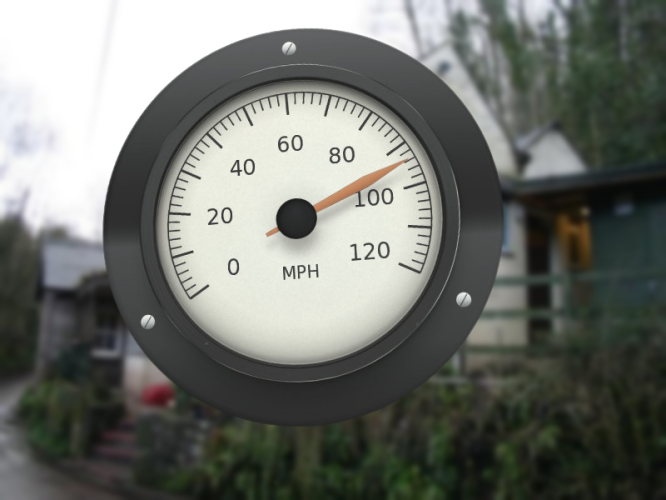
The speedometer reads 94 mph
